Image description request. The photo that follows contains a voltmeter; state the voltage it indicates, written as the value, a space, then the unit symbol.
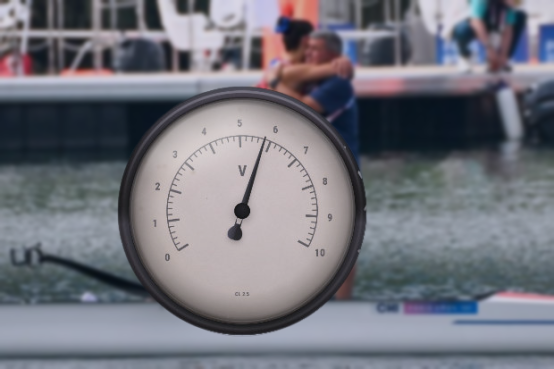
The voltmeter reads 5.8 V
